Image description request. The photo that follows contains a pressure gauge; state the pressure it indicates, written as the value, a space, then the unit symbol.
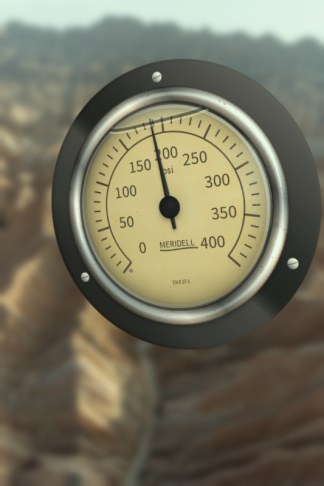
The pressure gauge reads 190 psi
